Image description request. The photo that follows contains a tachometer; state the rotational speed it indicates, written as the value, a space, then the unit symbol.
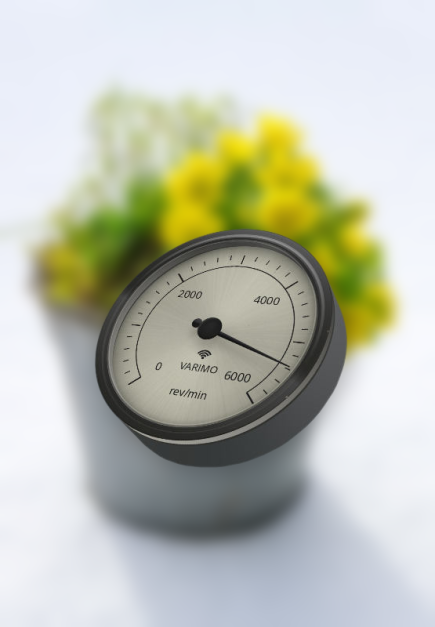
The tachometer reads 5400 rpm
